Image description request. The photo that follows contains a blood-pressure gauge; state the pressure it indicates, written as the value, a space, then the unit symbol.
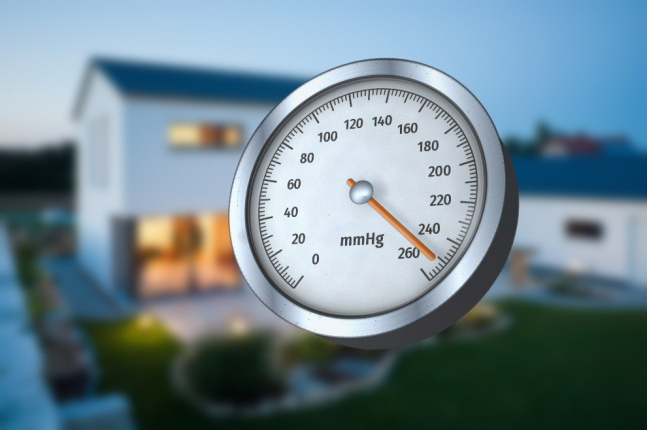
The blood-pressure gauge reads 252 mmHg
